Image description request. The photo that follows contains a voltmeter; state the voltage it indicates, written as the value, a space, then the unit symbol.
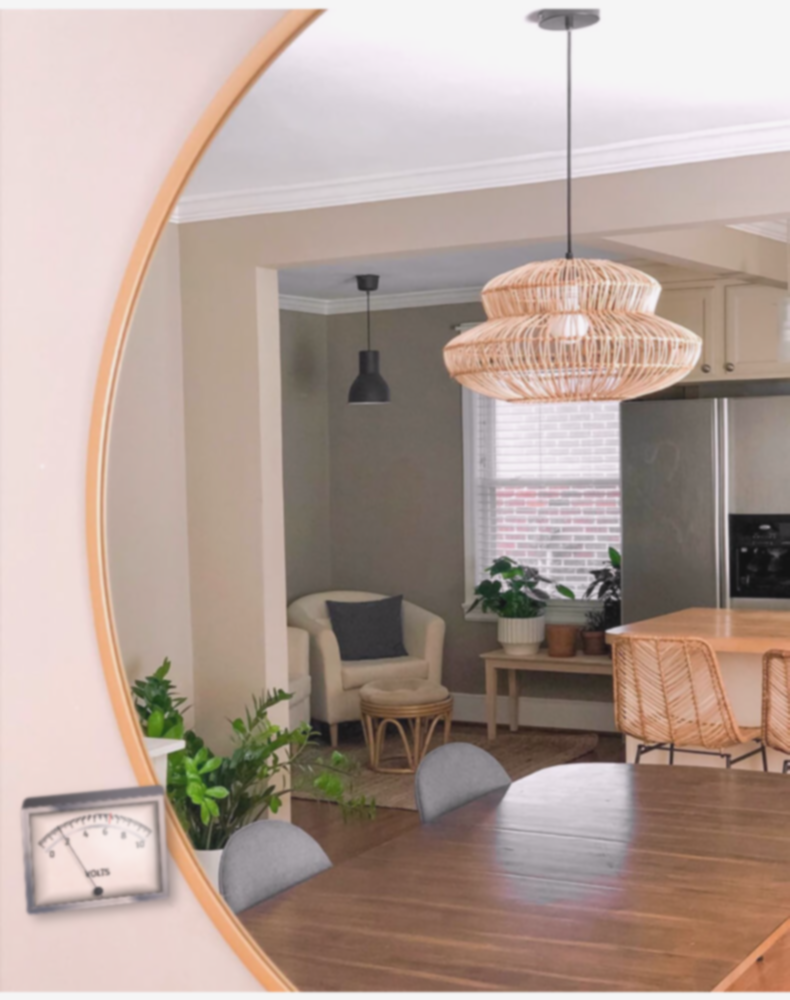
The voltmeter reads 2 V
